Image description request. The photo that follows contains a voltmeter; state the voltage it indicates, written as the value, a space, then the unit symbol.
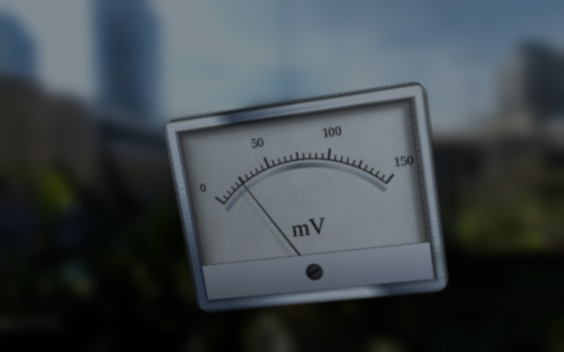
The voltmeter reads 25 mV
